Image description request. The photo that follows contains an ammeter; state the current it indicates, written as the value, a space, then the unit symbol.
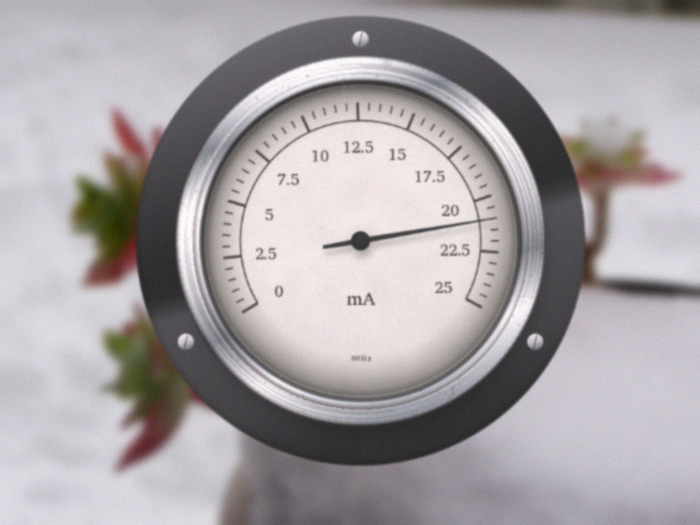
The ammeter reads 21 mA
